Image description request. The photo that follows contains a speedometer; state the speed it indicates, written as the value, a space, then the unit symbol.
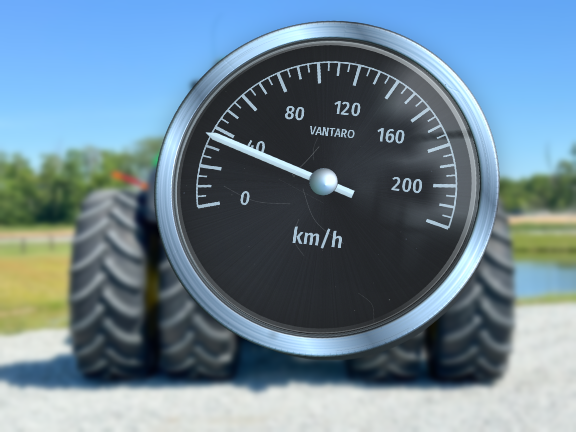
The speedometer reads 35 km/h
